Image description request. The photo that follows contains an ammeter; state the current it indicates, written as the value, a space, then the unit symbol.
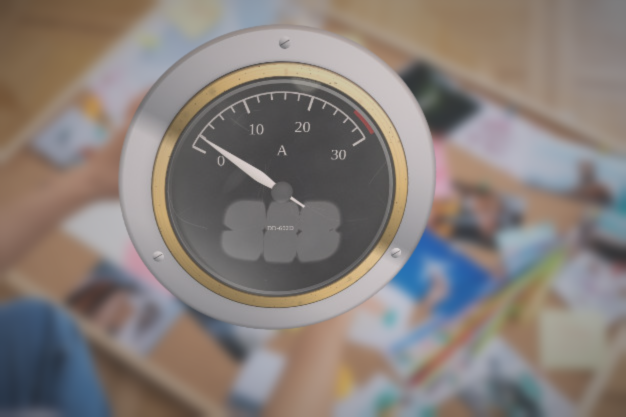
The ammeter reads 2 A
